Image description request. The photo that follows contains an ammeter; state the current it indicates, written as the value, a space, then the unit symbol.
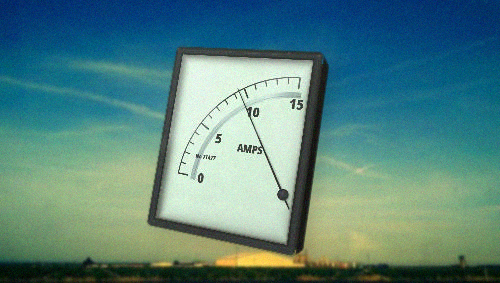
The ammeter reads 9.5 A
